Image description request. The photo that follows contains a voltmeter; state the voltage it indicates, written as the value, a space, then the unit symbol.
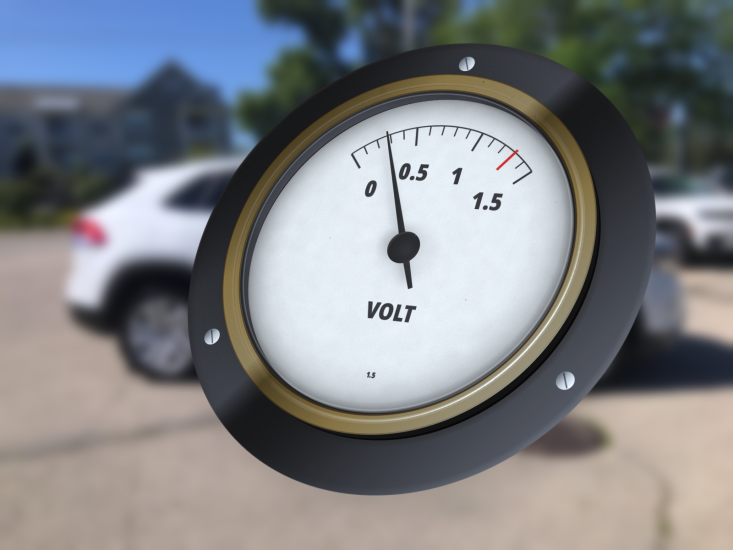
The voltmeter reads 0.3 V
